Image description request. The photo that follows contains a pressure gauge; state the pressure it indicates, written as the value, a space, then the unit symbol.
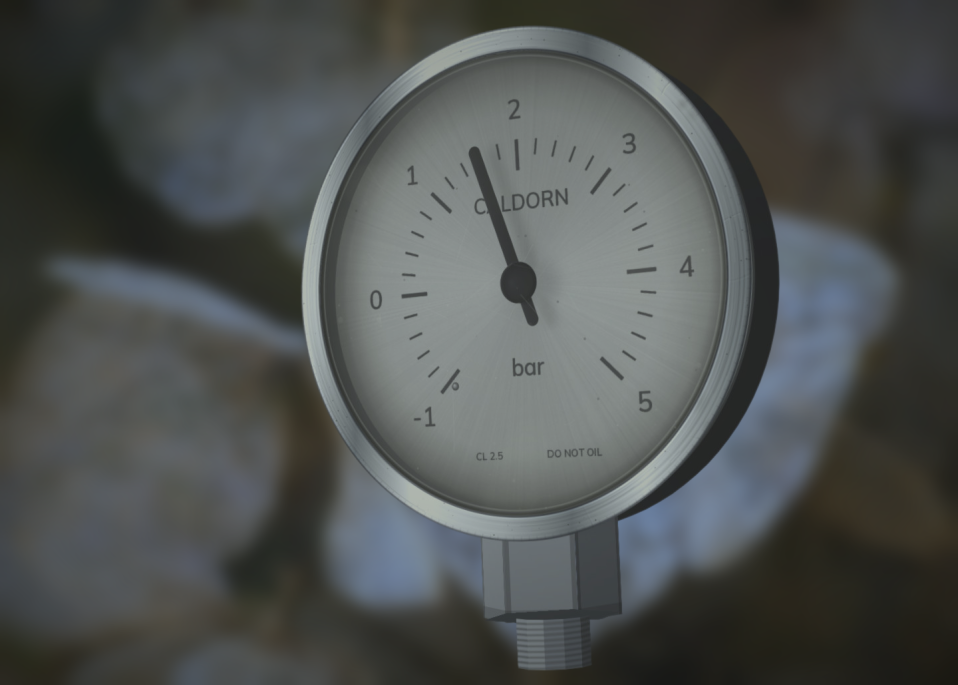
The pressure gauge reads 1.6 bar
